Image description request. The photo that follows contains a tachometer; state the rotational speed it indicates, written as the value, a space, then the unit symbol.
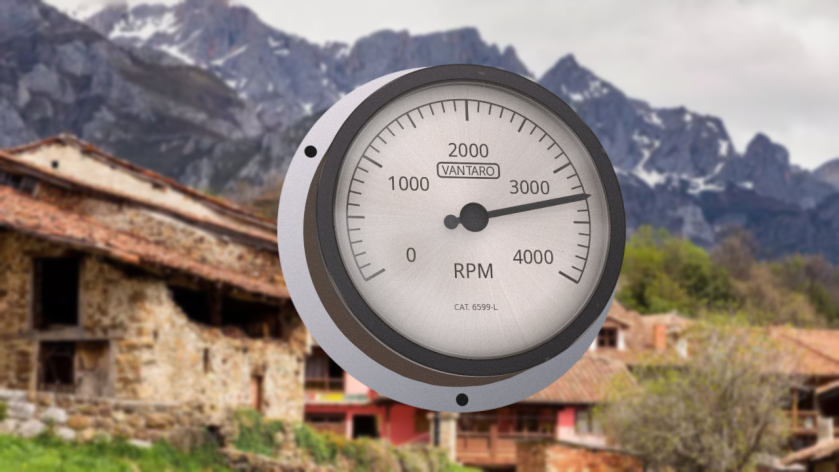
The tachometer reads 3300 rpm
